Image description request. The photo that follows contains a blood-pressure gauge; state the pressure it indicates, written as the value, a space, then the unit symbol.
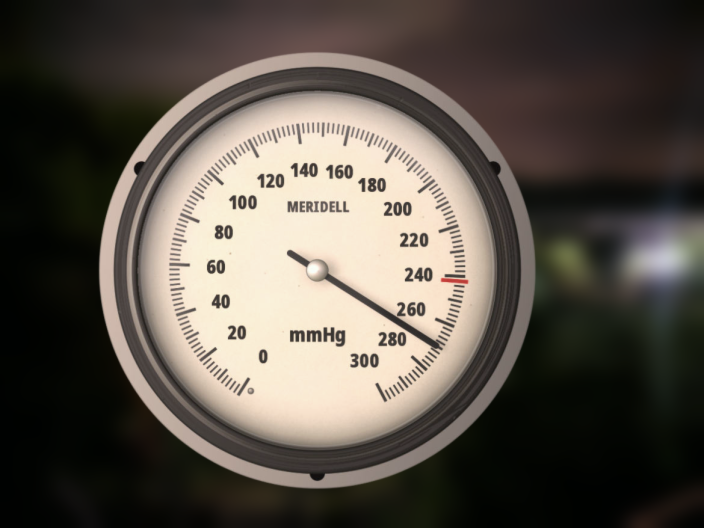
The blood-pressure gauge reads 270 mmHg
